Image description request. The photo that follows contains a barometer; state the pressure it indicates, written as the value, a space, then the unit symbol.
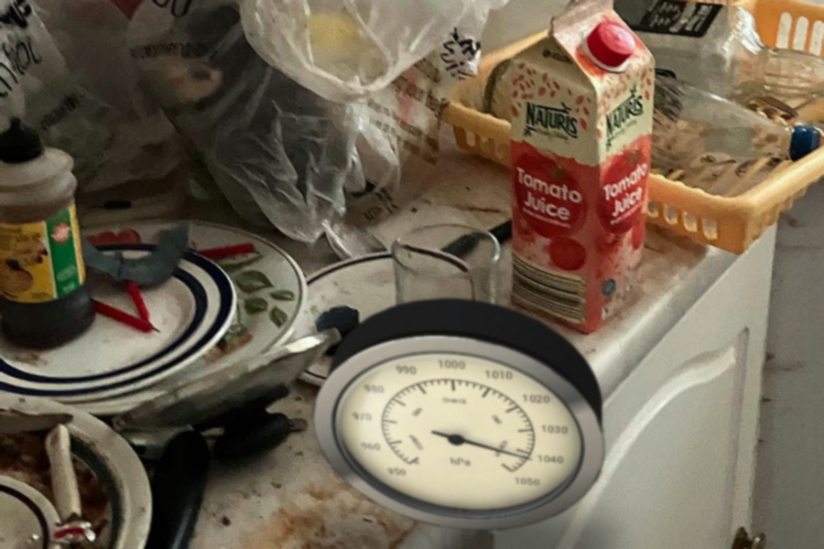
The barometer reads 1040 hPa
